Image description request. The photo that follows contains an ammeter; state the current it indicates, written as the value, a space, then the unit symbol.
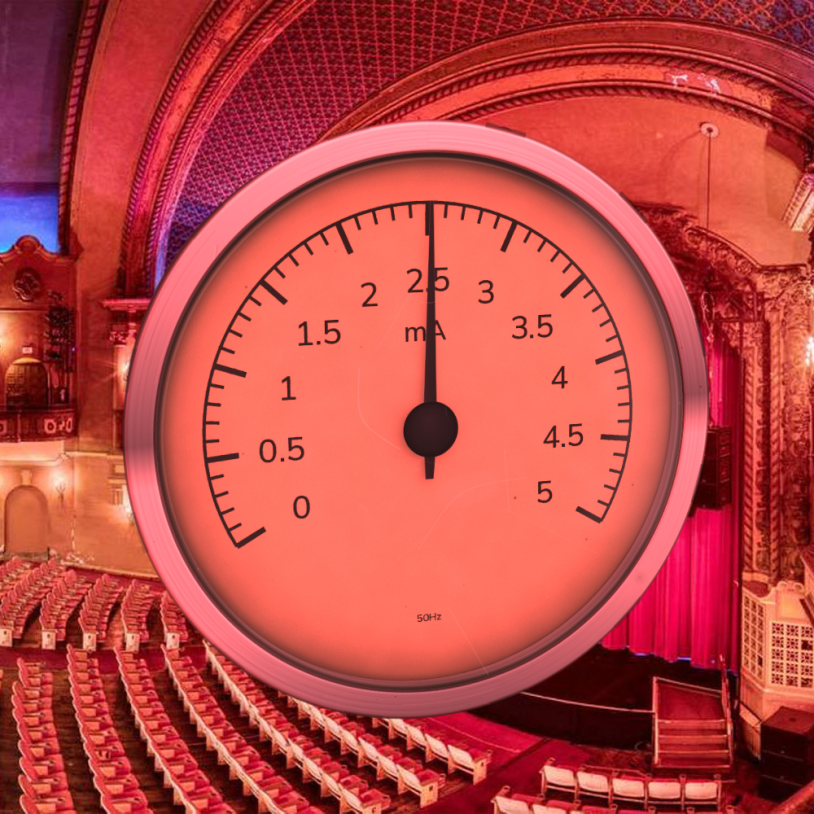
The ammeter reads 2.5 mA
